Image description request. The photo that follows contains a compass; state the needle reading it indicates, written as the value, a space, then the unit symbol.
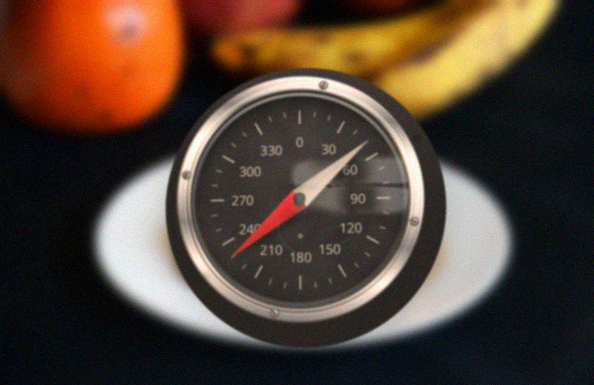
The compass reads 230 °
